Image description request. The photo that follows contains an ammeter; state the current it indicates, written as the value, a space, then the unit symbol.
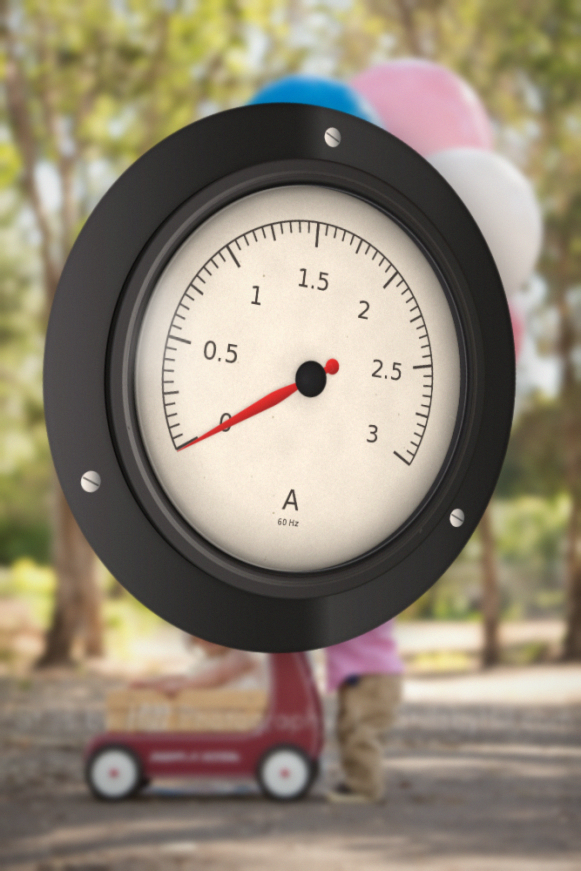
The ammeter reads 0 A
